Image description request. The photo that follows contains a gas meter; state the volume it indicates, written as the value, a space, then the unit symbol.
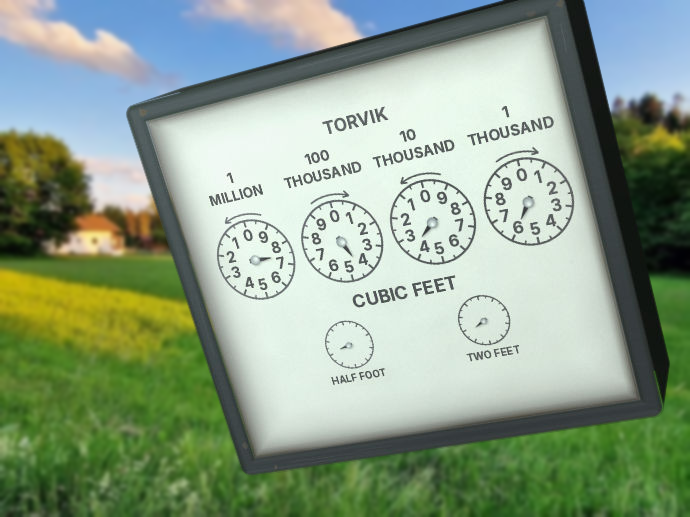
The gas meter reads 743600 ft³
